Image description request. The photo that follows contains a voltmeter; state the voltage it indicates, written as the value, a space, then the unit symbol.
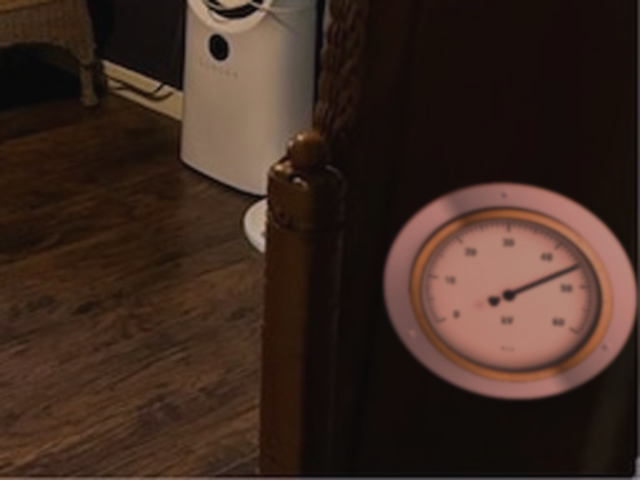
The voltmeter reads 45 kV
